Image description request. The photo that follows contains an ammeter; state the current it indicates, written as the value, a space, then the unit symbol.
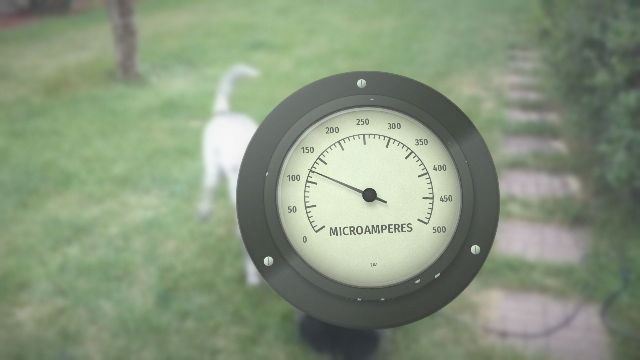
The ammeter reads 120 µA
